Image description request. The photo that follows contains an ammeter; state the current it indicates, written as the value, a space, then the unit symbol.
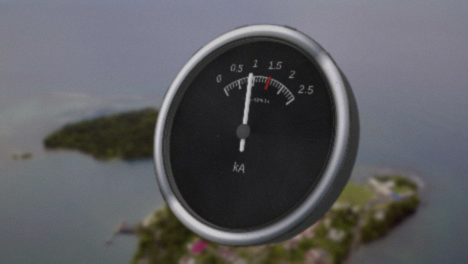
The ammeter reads 1 kA
